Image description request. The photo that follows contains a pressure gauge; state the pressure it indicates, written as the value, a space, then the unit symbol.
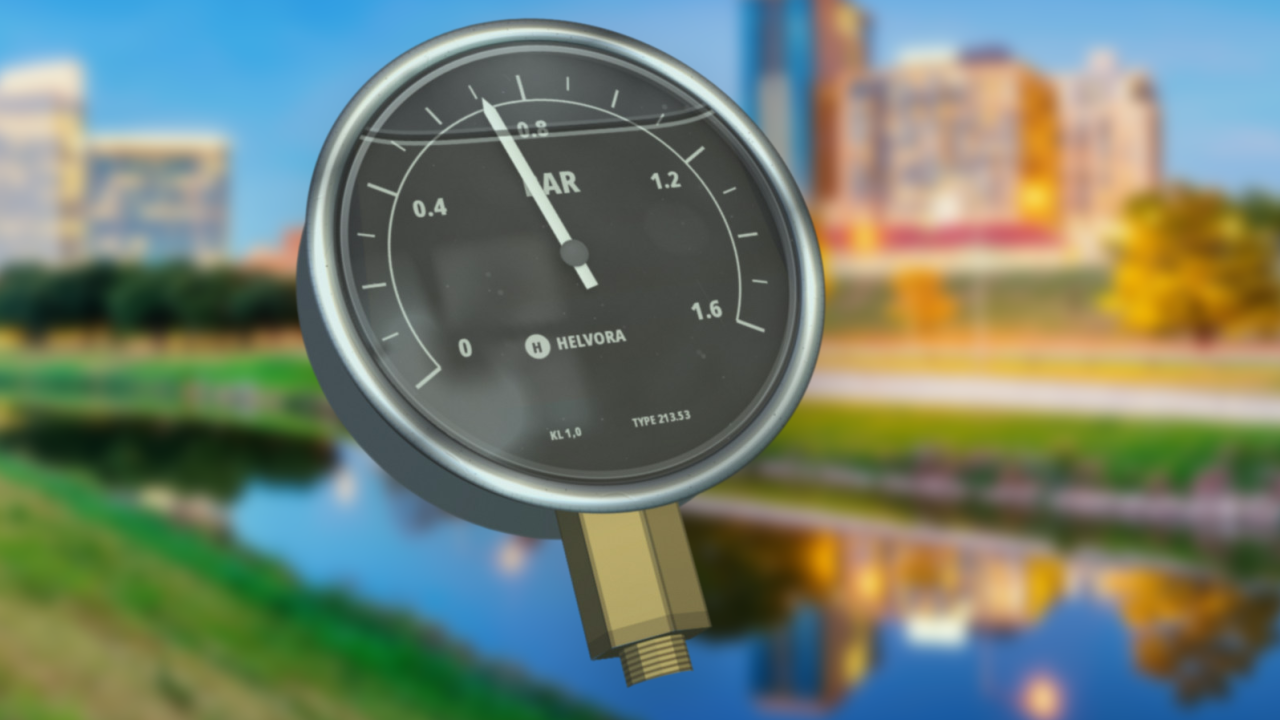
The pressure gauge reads 0.7 bar
